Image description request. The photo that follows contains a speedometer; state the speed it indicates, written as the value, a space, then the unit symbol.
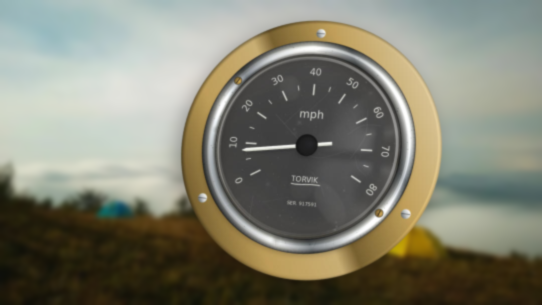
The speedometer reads 7.5 mph
